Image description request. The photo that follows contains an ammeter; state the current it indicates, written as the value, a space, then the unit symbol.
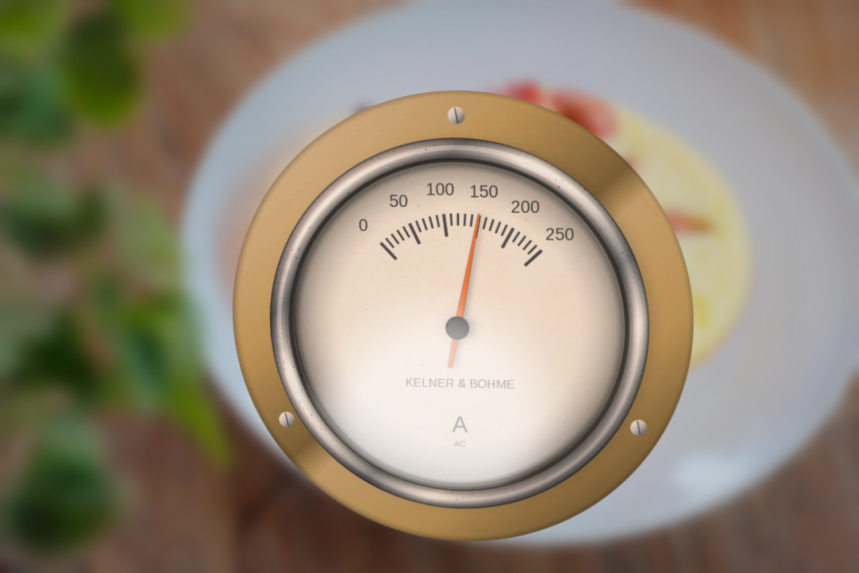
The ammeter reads 150 A
